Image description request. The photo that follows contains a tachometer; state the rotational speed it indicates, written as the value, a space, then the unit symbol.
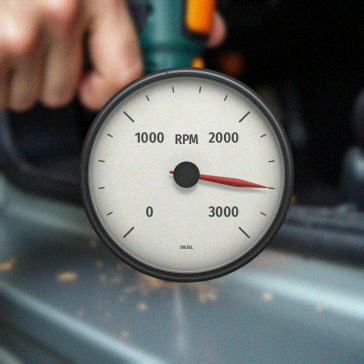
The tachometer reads 2600 rpm
